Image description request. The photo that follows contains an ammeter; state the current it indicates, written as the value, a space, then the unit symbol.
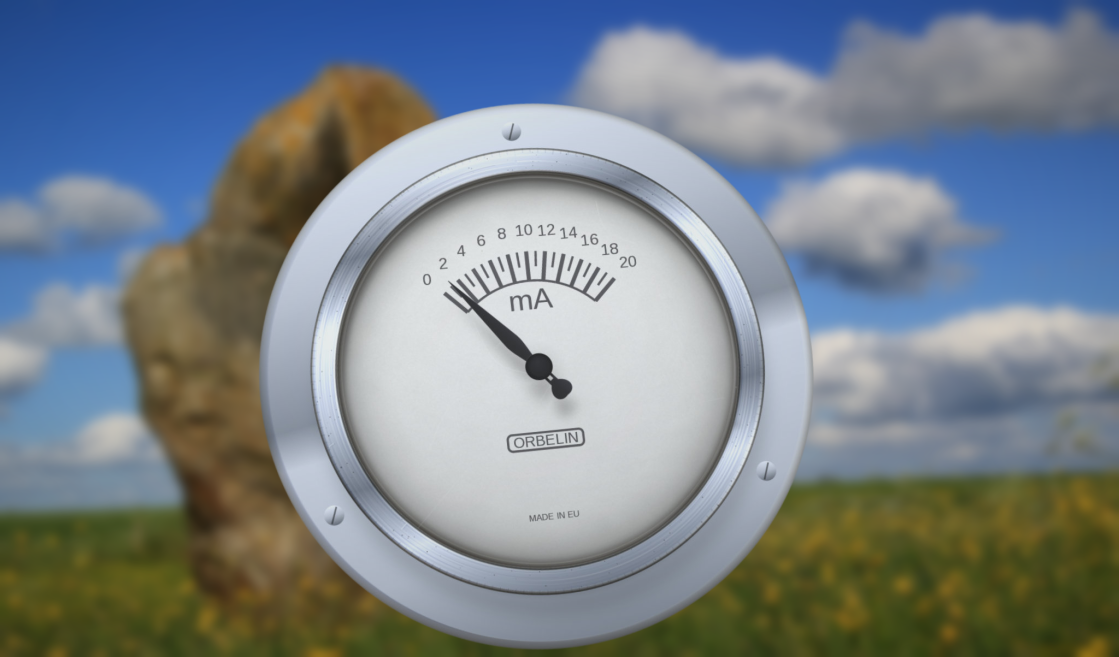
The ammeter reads 1 mA
